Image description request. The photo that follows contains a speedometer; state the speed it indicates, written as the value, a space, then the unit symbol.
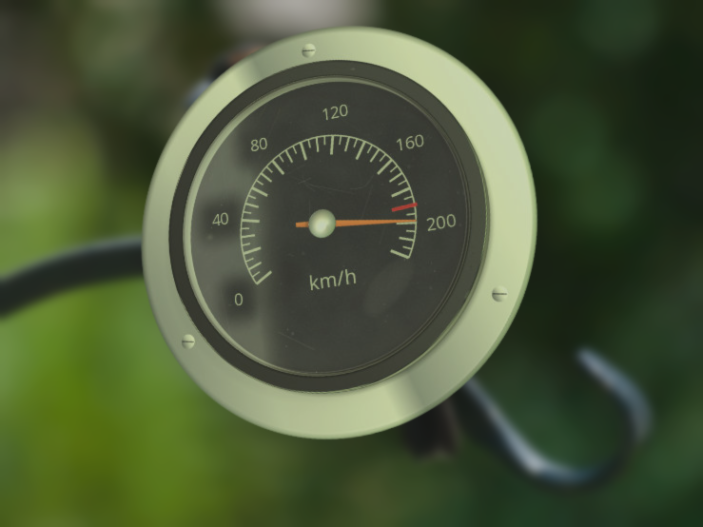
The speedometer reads 200 km/h
